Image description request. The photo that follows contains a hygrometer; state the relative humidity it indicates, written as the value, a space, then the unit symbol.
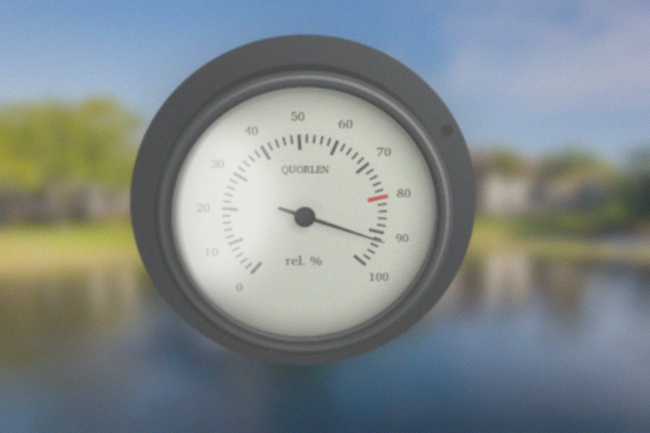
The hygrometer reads 92 %
